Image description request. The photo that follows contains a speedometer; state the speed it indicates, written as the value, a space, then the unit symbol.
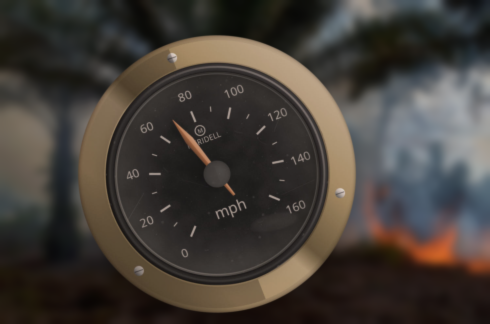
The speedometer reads 70 mph
